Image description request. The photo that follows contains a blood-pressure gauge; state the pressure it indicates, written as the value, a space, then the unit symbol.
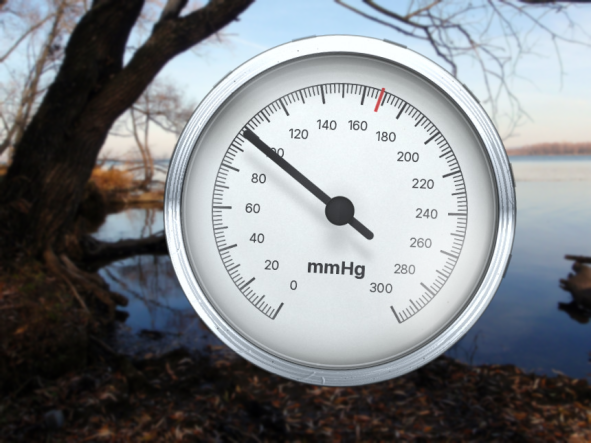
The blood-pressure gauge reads 98 mmHg
